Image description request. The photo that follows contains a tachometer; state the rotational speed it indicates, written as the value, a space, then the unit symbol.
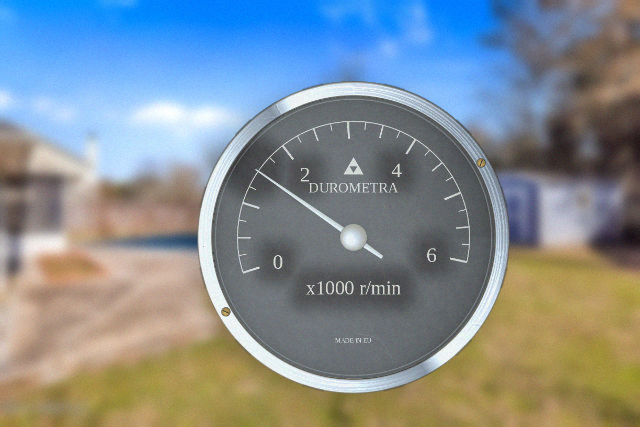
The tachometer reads 1500 rpm
